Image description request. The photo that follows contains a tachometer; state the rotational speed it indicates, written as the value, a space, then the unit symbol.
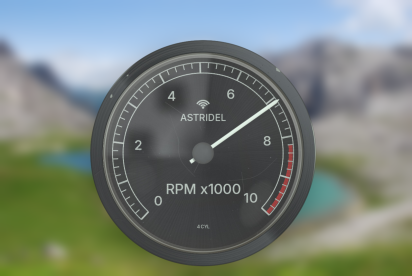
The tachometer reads 7100 rpm
